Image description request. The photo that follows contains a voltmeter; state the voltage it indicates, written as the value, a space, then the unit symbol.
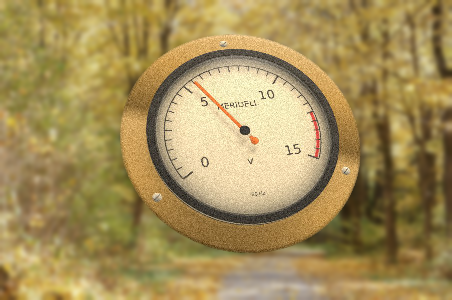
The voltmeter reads 5.5 V
